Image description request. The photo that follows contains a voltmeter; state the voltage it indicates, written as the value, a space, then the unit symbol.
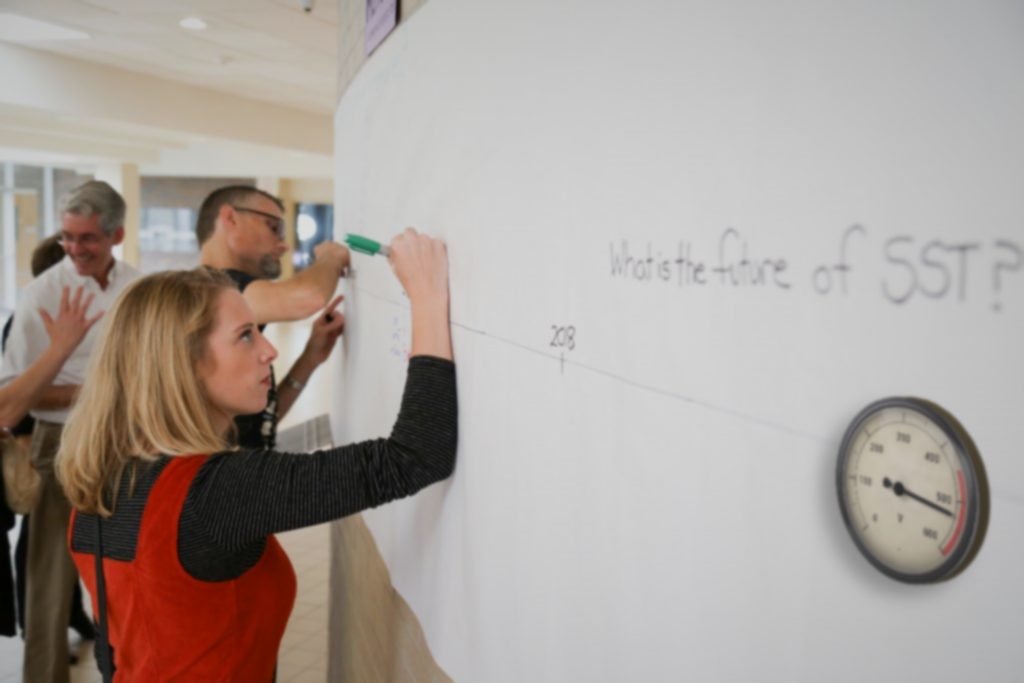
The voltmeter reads 525 V
